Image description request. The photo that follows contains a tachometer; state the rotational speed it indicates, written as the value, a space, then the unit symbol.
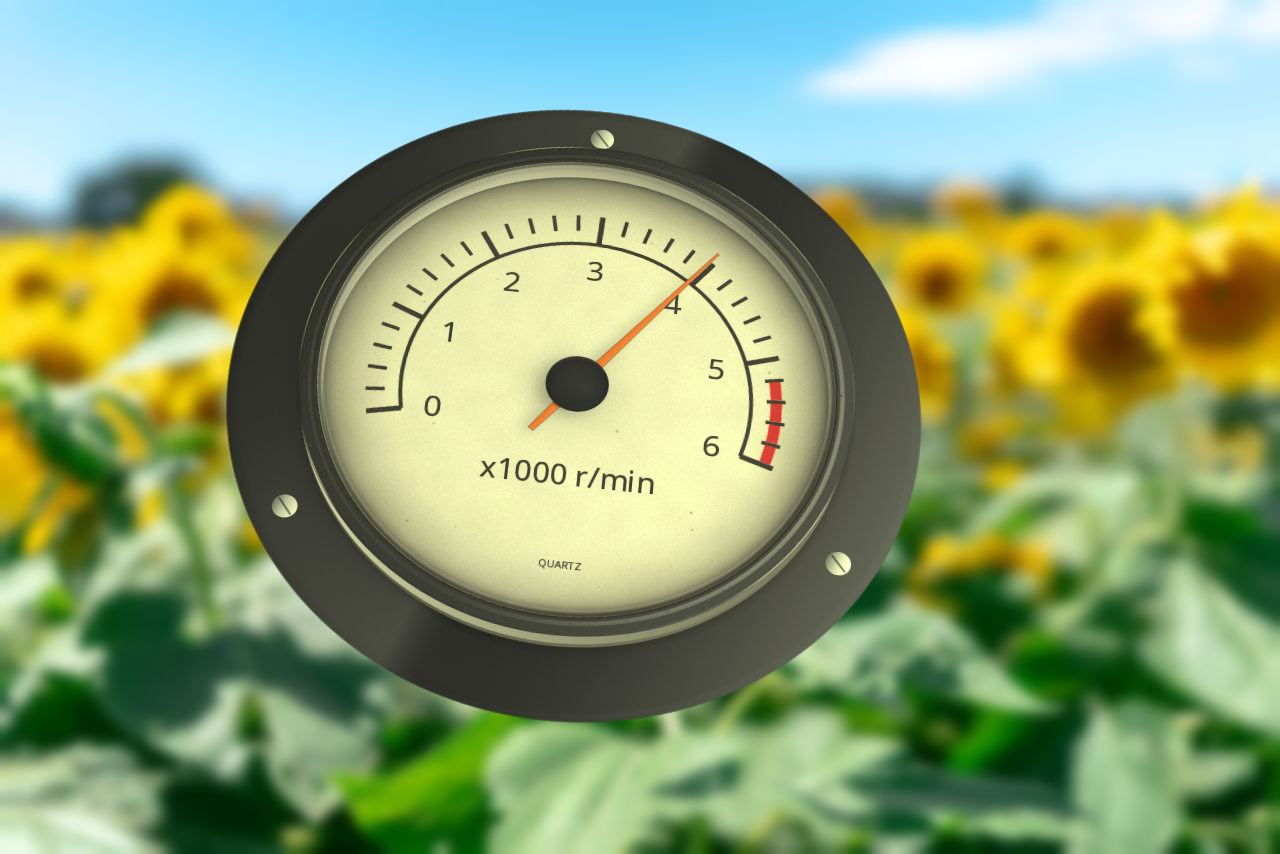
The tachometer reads 4000 rpm
